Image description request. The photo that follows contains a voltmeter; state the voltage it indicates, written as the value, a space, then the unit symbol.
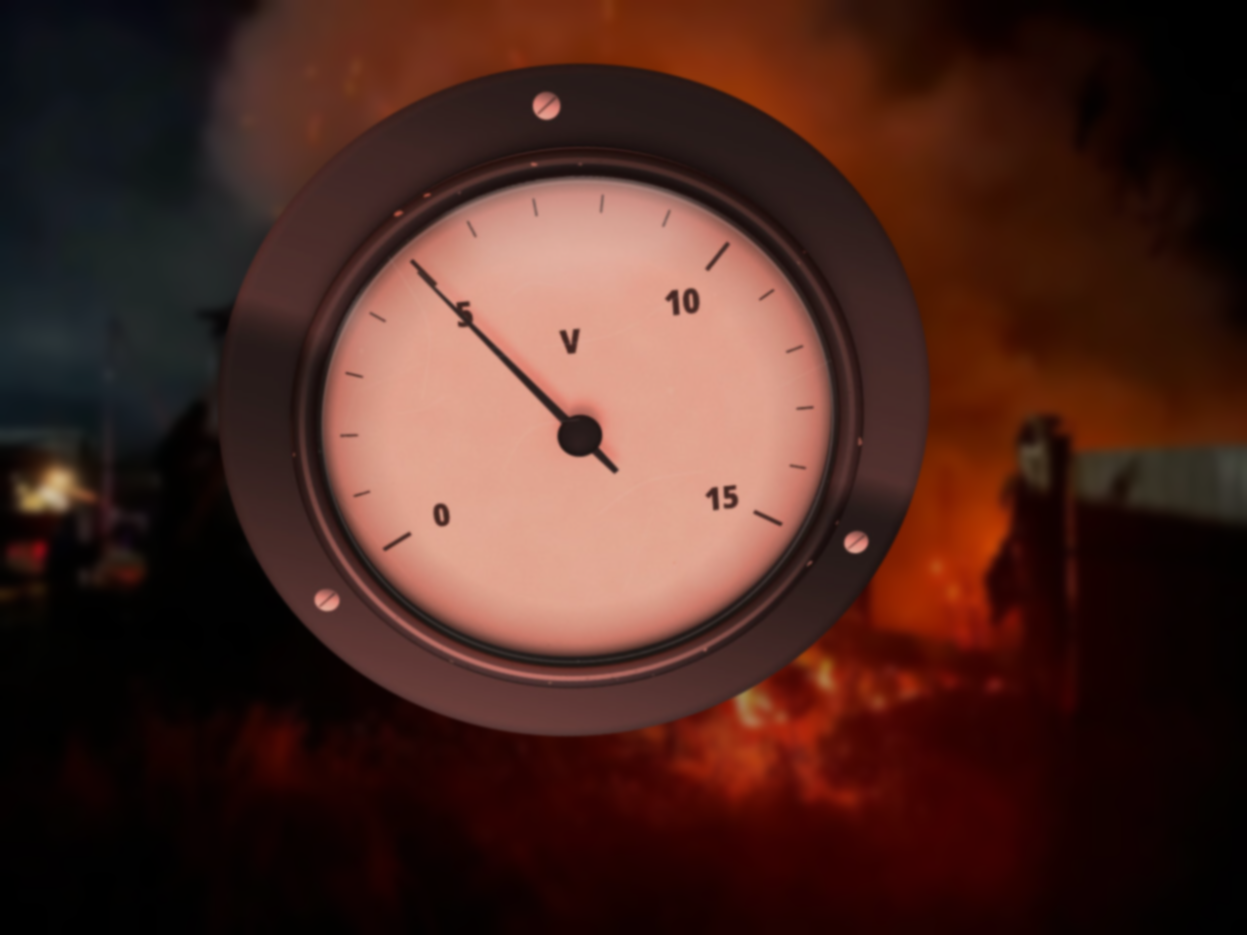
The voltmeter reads 5 V
